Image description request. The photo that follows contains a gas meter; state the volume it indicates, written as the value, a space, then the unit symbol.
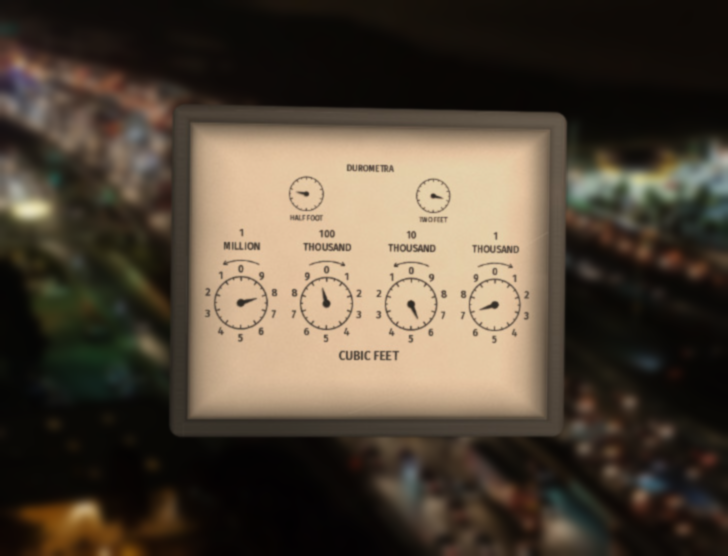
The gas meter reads 795700 ft³
